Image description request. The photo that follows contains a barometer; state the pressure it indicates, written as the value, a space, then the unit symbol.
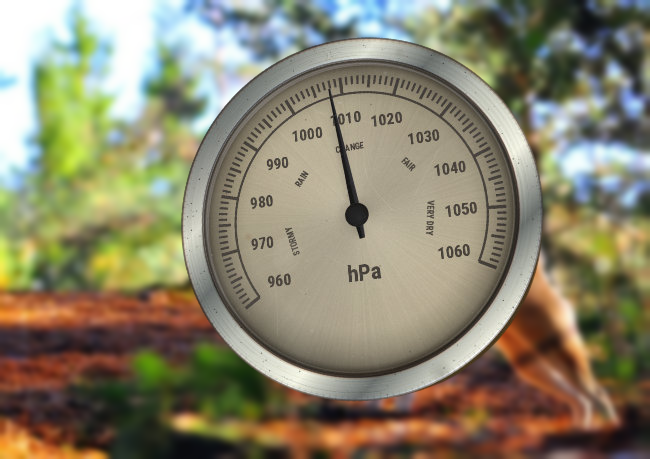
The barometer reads 1008 hPa
